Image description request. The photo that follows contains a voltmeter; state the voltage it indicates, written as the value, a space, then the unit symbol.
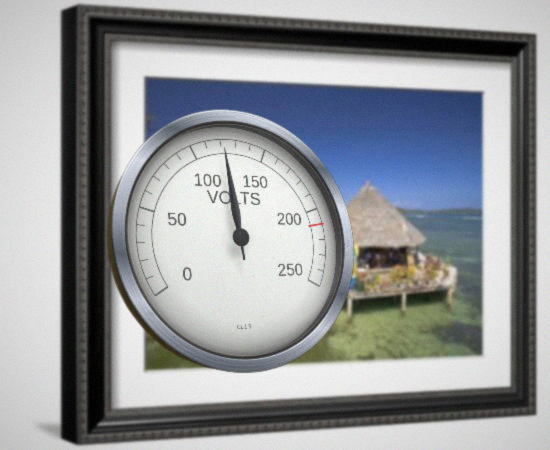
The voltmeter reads 120 V
